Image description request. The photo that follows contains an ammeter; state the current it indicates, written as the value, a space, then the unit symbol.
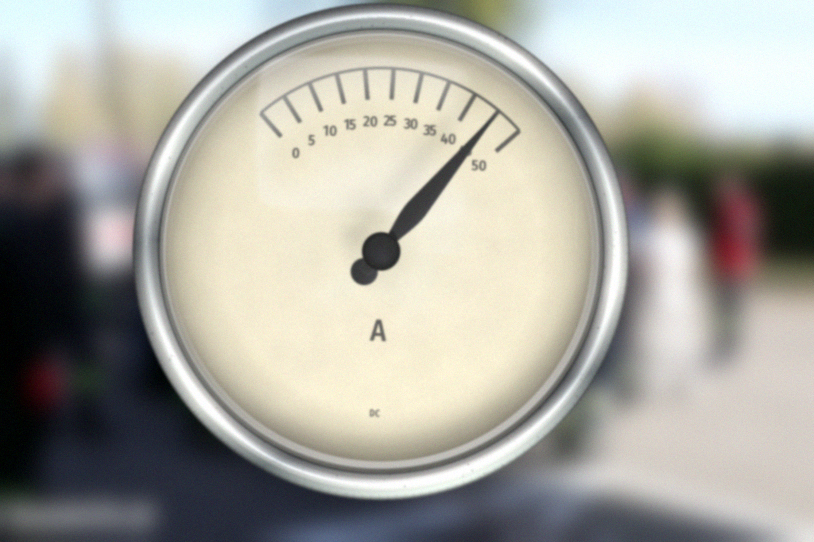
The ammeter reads 45 A
